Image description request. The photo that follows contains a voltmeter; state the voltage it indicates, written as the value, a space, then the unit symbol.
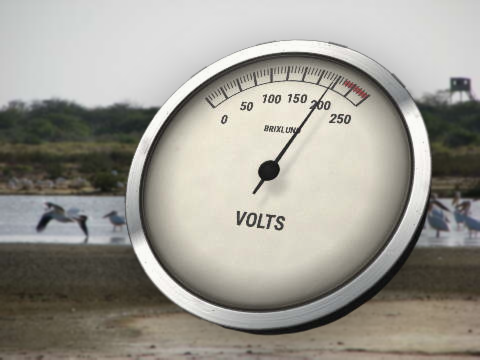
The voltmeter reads 200 V
